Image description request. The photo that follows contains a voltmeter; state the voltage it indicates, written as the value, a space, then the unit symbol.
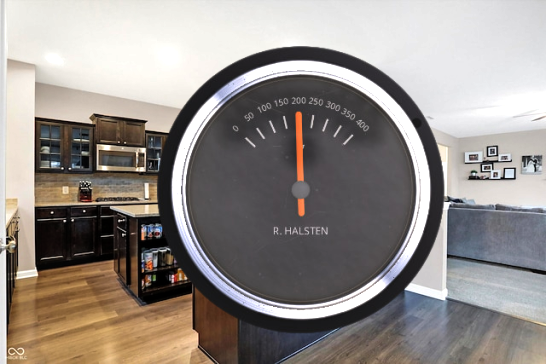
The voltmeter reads 200 V
